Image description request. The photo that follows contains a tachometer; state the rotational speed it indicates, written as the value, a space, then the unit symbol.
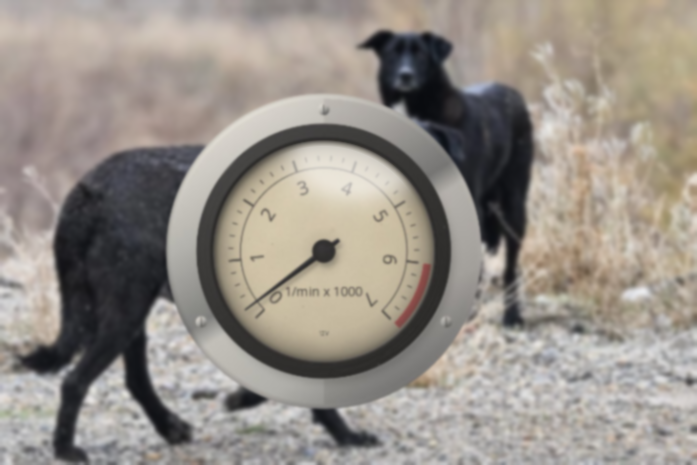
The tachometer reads 200 rpm
